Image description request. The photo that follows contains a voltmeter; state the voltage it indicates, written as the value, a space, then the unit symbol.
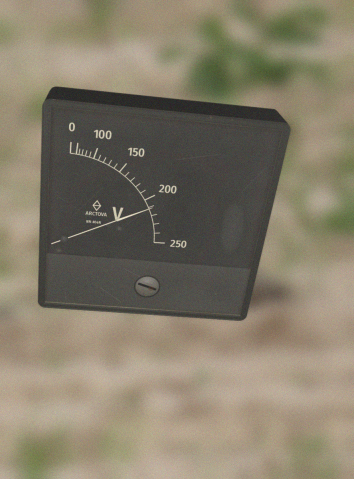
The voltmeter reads 210 V
